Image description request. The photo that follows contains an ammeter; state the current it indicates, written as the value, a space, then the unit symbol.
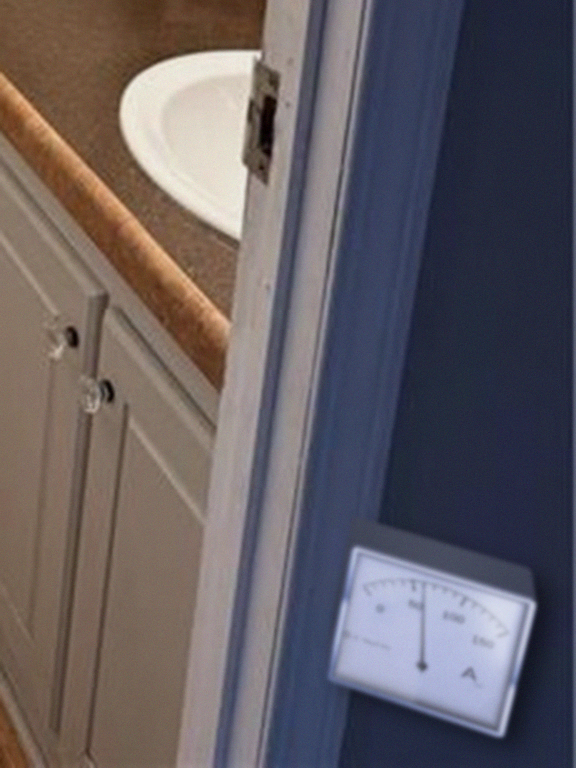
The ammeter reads 60 A
